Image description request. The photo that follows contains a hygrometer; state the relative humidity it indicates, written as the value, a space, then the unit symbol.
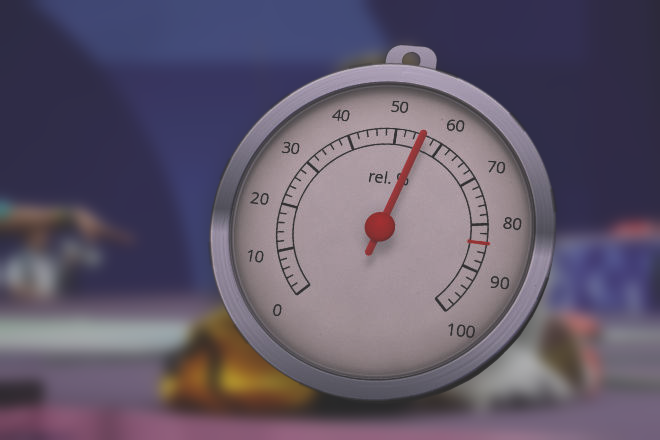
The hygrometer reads 56 %
